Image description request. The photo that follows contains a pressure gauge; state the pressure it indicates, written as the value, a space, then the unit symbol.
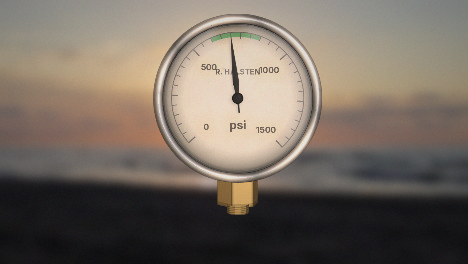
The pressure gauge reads 700 psi
